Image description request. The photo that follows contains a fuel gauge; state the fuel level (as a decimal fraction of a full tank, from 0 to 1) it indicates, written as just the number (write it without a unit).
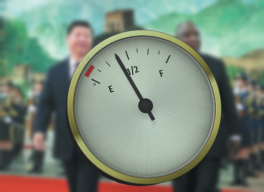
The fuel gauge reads 0.375
